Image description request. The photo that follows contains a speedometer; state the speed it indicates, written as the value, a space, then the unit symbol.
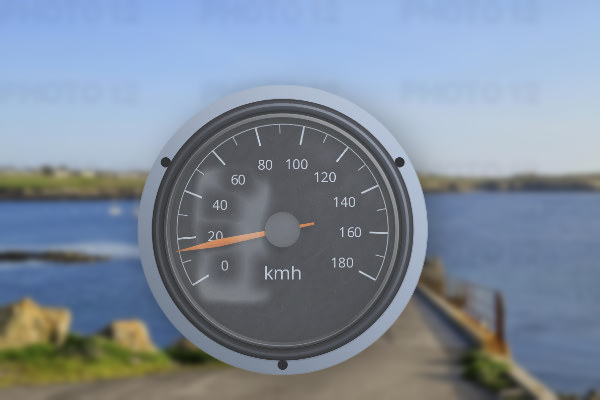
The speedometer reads 15 km/h
